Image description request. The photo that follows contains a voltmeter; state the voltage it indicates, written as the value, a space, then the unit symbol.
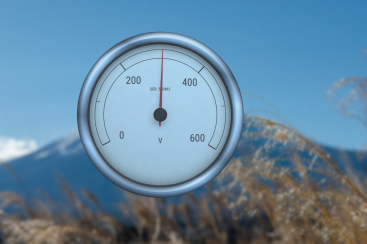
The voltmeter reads 300 V
